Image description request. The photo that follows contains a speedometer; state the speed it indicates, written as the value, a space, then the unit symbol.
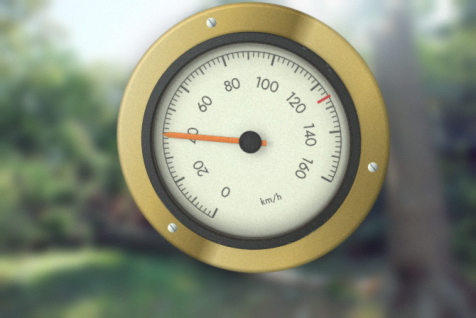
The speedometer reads 40 km/h
